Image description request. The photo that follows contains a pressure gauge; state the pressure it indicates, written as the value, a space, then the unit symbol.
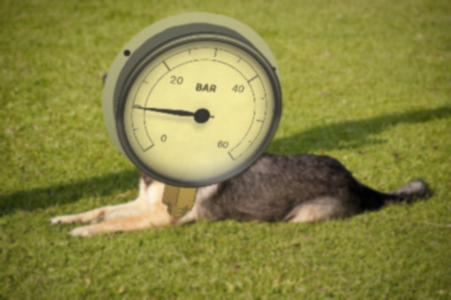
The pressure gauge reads 10 bar
